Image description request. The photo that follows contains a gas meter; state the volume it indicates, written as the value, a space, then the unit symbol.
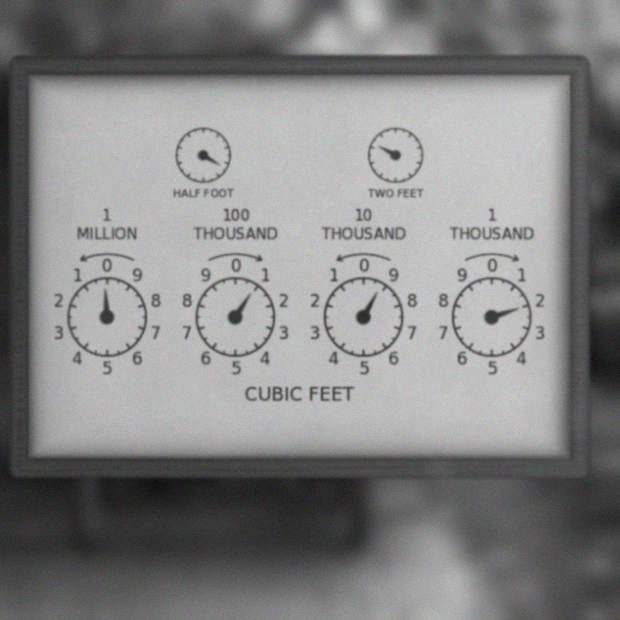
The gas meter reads 9200 ft³
